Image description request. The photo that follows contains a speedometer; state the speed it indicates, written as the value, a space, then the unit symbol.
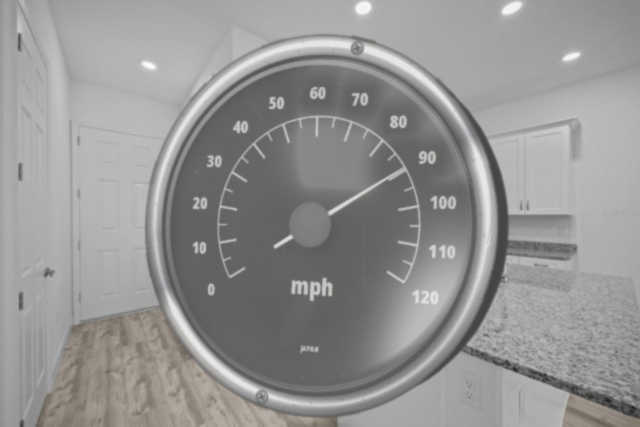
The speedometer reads 90 mph
